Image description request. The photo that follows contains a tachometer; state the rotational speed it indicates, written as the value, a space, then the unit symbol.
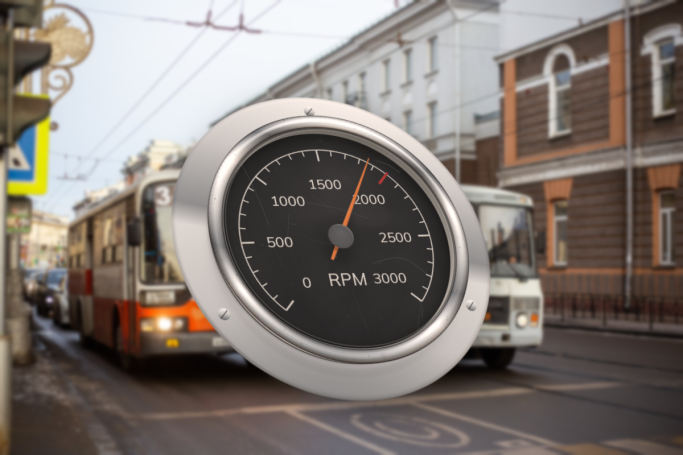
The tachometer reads 1850 rpm
